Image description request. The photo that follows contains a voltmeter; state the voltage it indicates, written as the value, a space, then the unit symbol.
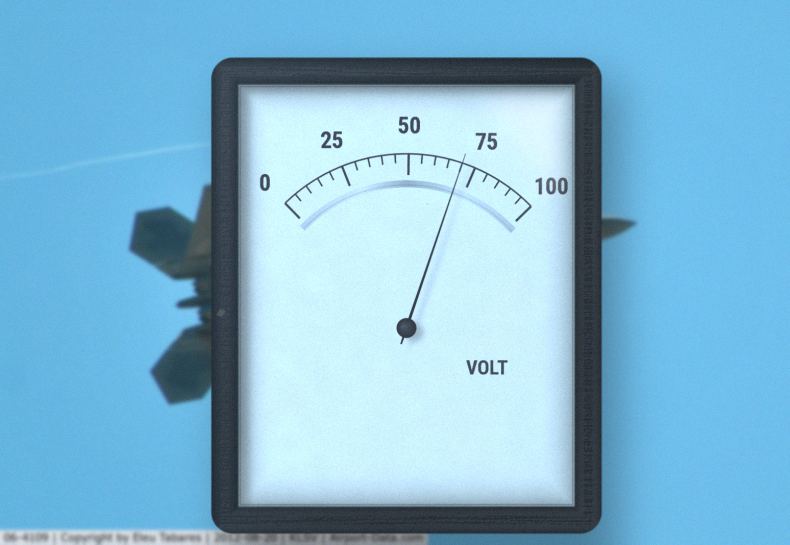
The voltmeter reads 70 V
